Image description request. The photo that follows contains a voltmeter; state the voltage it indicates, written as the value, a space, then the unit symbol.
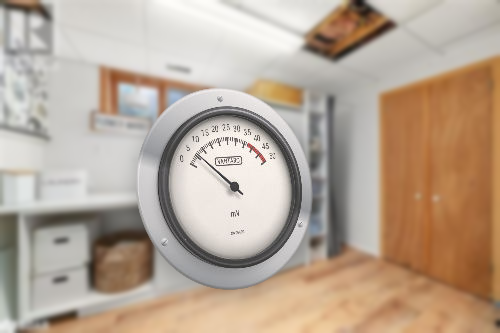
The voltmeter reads 5 mV
